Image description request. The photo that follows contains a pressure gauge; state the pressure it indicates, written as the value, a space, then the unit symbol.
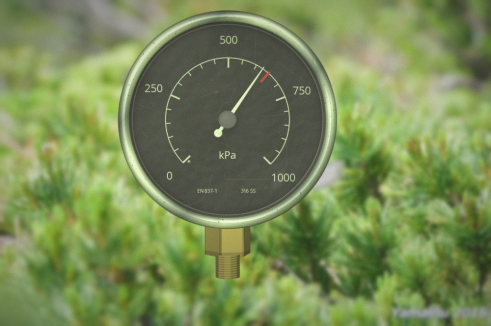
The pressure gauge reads 625 kPa
